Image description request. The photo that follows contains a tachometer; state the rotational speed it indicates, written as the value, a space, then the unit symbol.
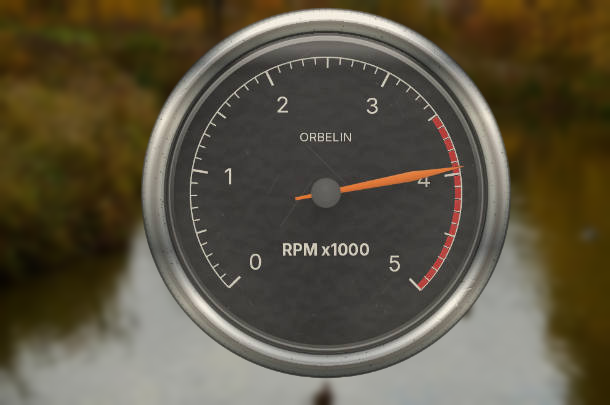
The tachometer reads 3950 rpm
